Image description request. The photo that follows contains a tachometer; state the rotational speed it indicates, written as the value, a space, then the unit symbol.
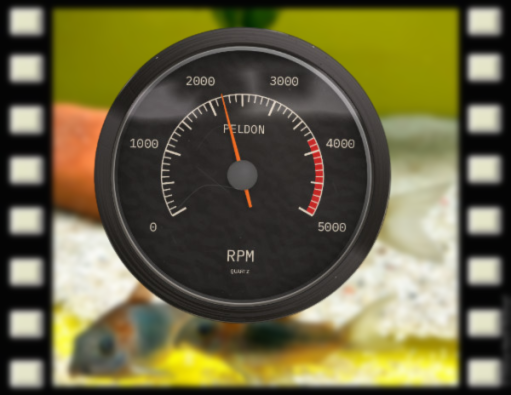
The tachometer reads 2200 rpm
